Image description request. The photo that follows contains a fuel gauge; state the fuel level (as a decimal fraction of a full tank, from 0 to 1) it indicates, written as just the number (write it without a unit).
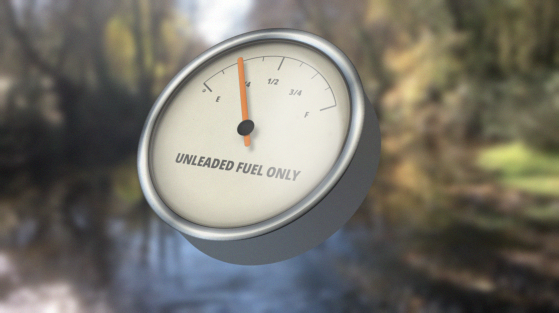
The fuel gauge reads 0.25
